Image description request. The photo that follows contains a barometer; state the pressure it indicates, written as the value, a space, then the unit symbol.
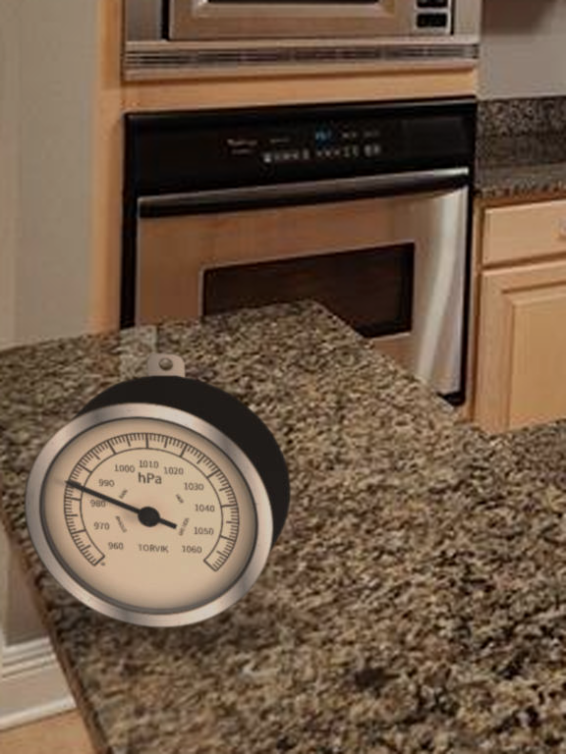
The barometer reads 985 hPa
